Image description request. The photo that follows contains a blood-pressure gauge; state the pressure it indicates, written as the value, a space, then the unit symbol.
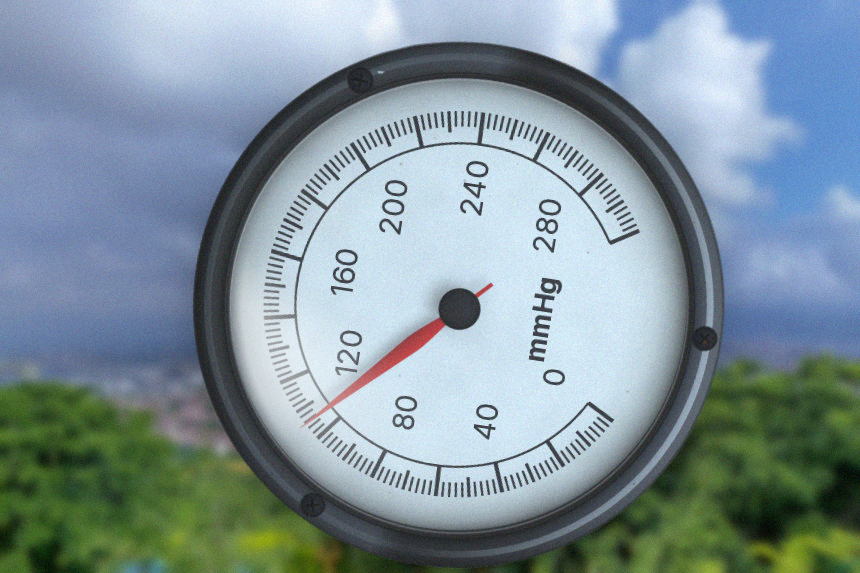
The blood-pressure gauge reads 106 mmHg
